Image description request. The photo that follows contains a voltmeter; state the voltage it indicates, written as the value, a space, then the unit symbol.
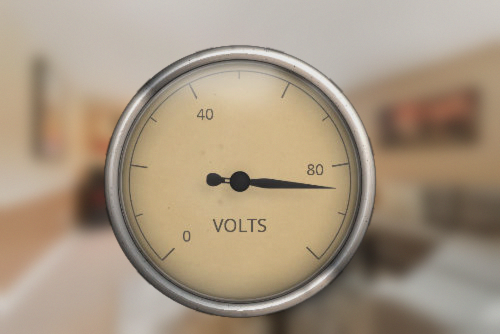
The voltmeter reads 85 V
